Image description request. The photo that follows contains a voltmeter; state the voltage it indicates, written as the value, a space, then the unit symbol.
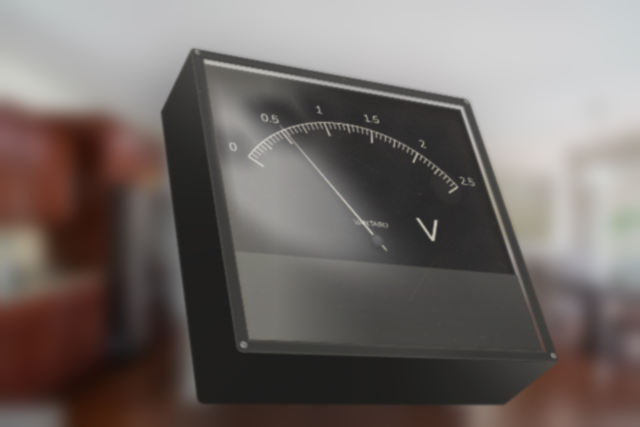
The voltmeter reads 0.5 V
